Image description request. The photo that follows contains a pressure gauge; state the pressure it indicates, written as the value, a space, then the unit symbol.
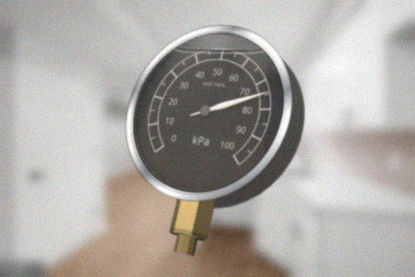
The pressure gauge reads 75 kPa
